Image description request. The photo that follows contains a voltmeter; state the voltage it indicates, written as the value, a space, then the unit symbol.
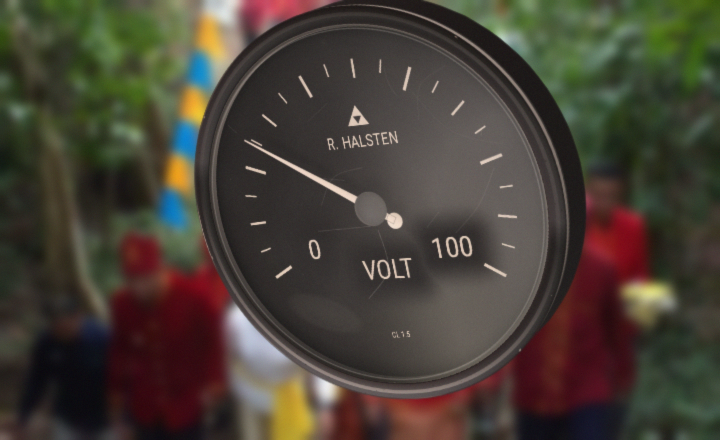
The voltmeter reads 25 V
